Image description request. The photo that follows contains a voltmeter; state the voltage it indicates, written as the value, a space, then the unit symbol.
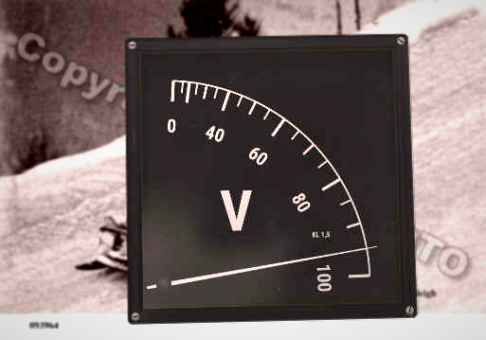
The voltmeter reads 95 V
